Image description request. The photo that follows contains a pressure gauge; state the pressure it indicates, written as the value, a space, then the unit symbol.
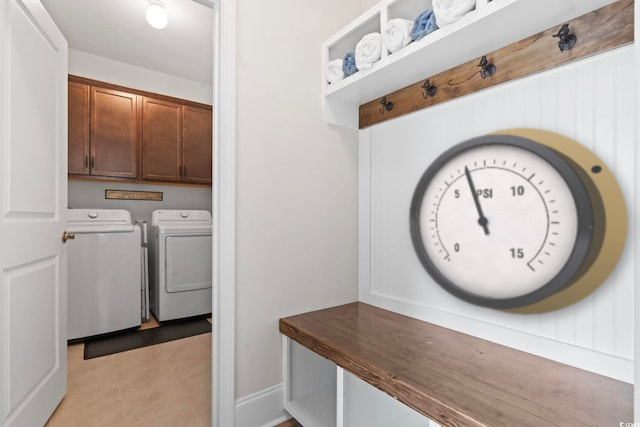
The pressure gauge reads 6.5 psi
